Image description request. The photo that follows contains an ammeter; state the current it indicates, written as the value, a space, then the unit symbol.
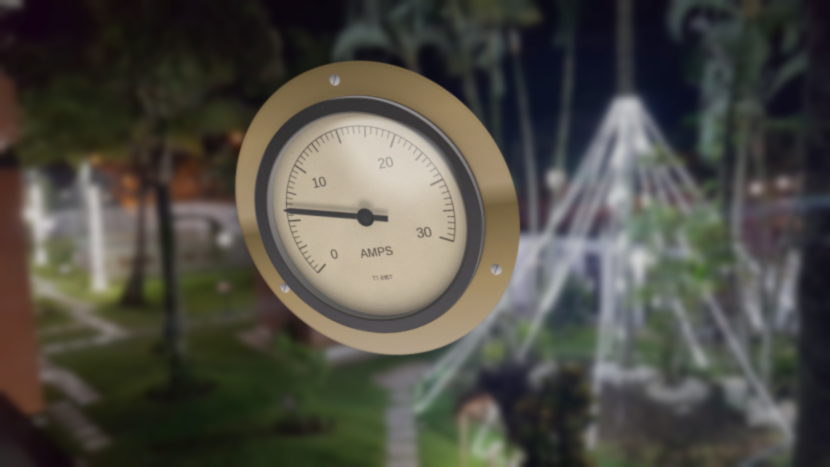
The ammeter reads 6 A
